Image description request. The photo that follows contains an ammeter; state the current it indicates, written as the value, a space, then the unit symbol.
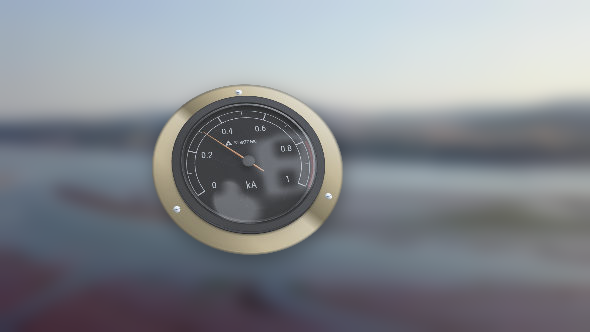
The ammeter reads 0.3 kA
